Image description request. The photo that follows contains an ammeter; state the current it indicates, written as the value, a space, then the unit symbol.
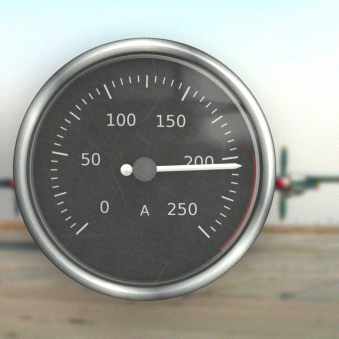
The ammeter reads 205 A
